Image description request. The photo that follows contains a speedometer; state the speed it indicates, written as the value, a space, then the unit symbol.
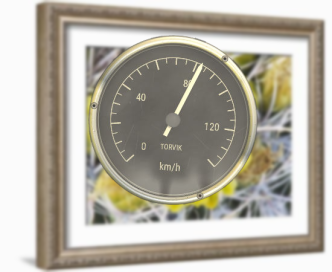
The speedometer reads 82.5 km/h
